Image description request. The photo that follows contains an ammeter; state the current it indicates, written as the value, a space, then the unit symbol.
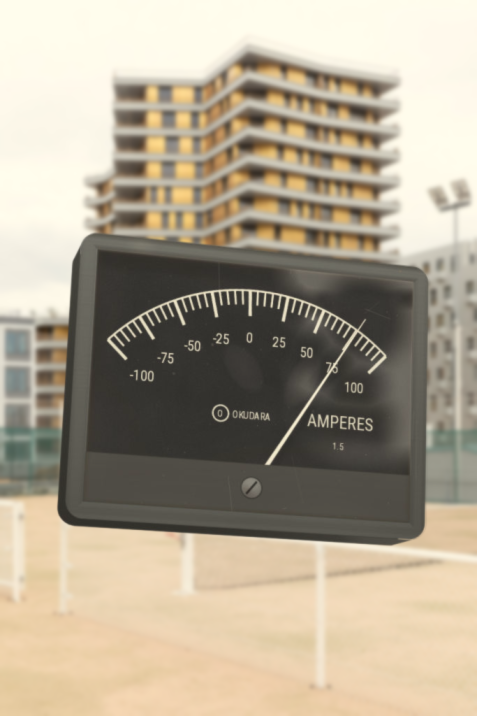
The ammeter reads 75 A
